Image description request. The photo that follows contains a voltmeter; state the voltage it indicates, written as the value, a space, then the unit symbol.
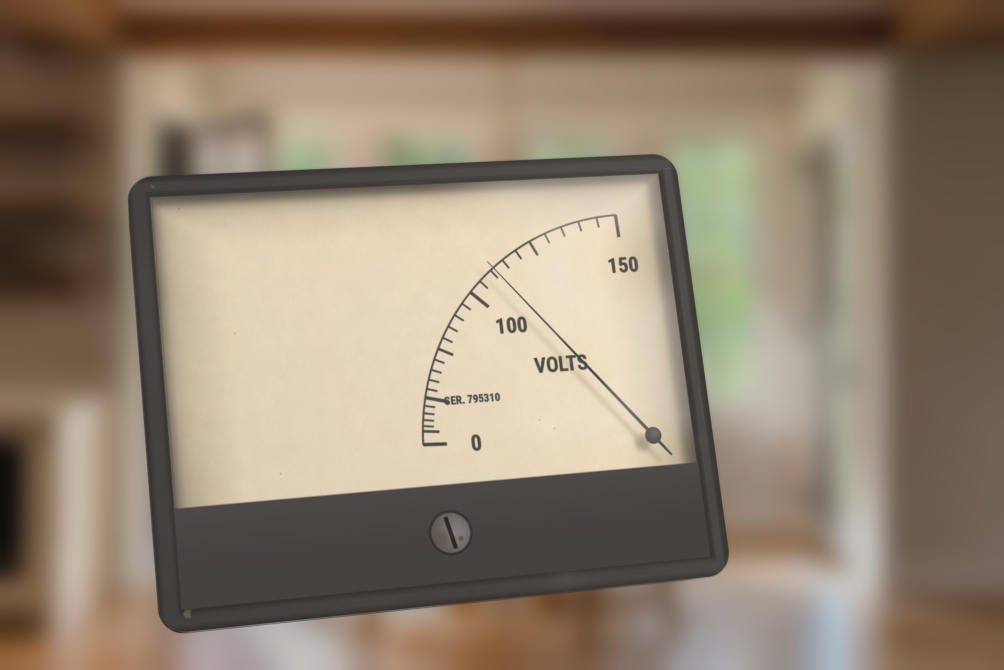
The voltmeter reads 110 V
